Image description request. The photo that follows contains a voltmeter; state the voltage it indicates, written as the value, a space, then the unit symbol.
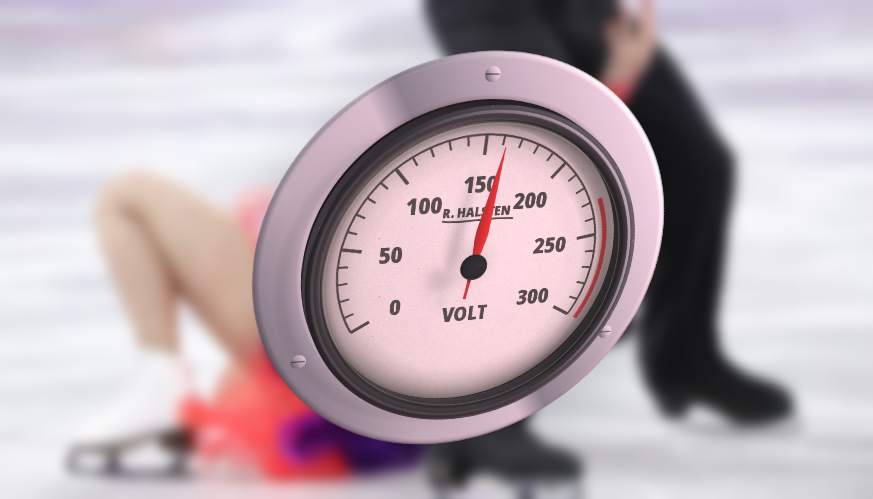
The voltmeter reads 160 V
